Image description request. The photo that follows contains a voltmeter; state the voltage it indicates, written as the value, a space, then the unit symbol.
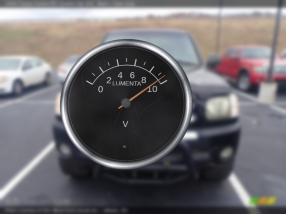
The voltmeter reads 9.5 V
